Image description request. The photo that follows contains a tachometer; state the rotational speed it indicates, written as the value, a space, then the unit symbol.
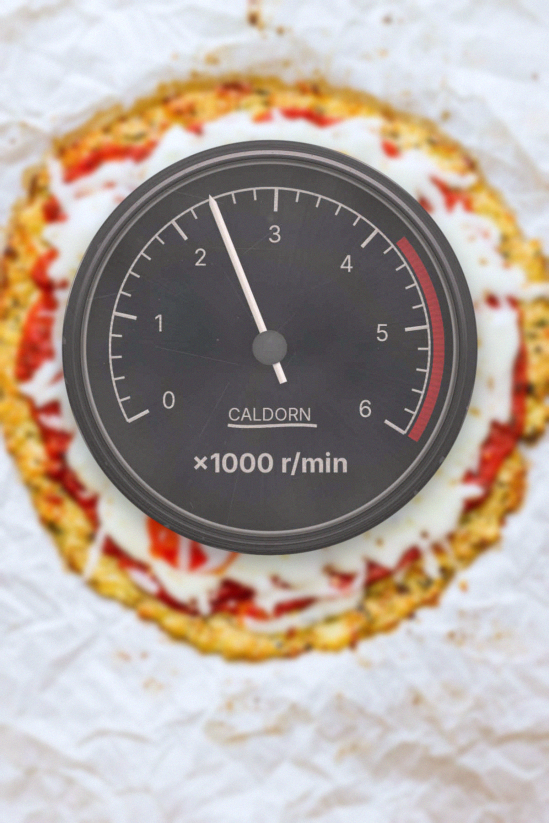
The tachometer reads 2400 rpm
